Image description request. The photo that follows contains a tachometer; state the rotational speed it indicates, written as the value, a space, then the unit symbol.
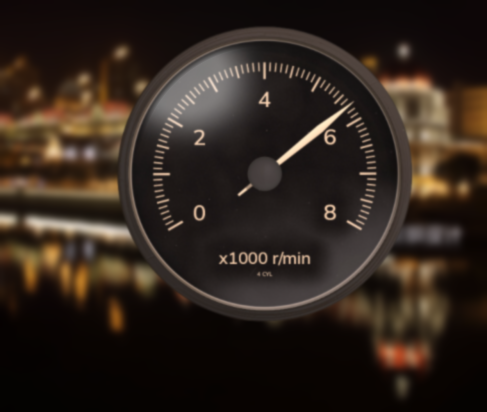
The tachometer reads 5700 rpm
